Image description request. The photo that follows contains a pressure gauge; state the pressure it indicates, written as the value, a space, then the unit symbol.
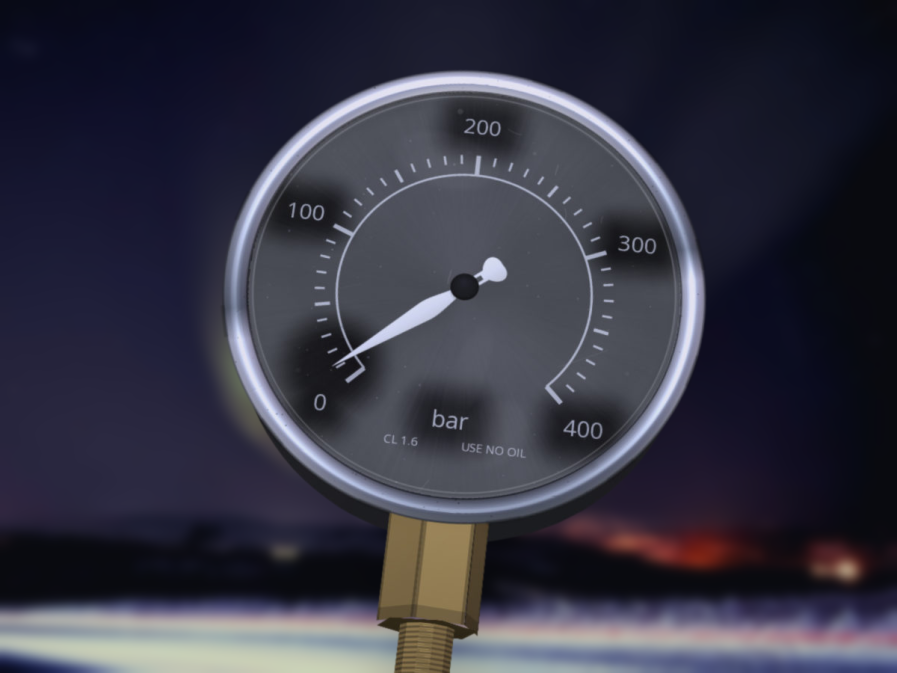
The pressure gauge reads 10 bar
